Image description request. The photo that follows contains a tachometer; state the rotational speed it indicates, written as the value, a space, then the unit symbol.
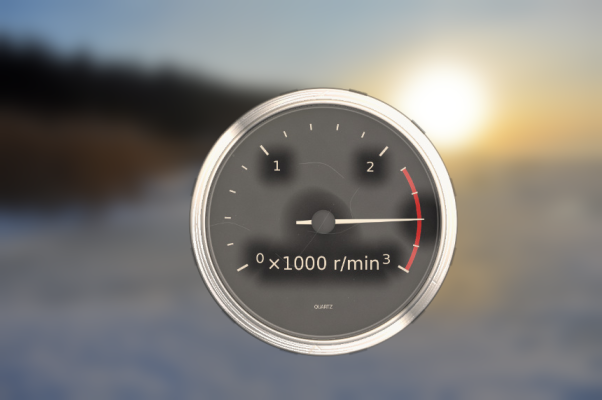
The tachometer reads 2600 rpm
